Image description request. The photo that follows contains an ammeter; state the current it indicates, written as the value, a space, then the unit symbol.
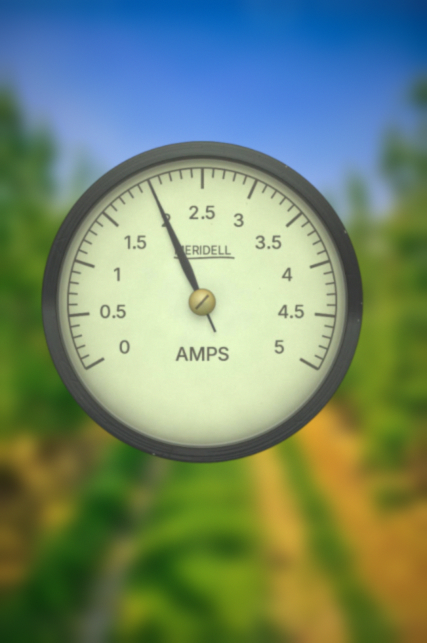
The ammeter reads 2 A
